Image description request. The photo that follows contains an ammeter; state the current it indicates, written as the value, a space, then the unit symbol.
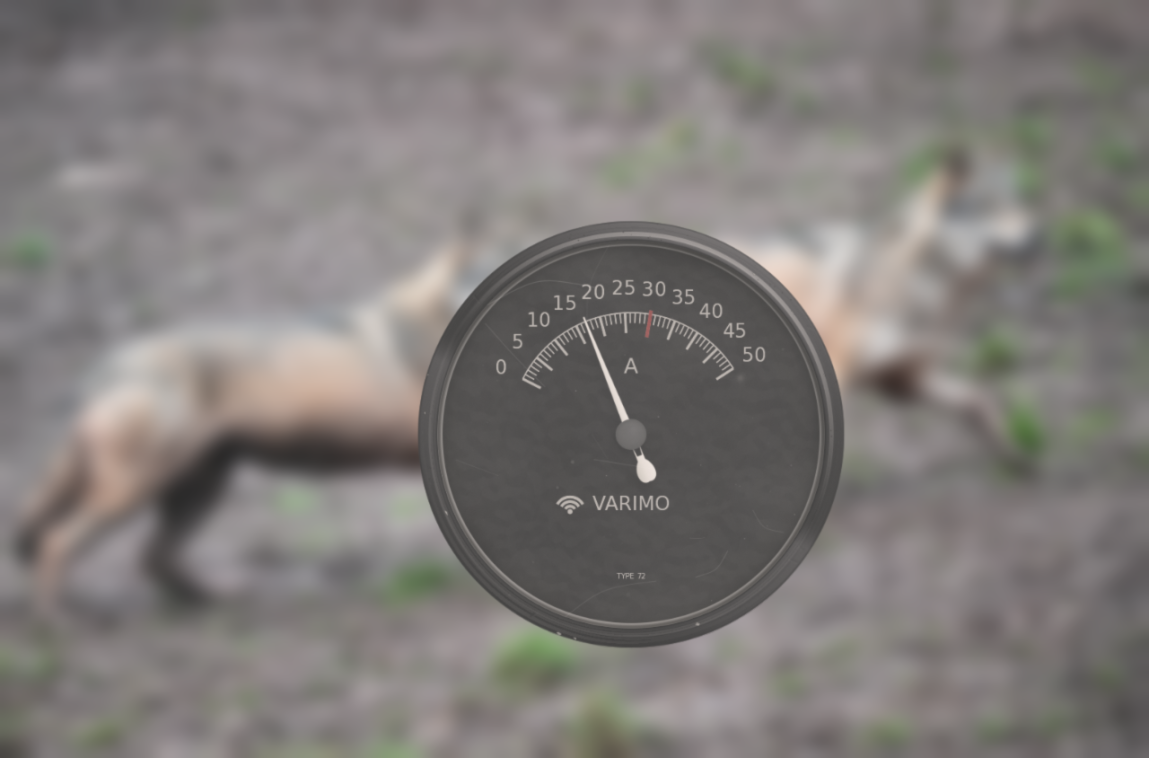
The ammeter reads 17 A
